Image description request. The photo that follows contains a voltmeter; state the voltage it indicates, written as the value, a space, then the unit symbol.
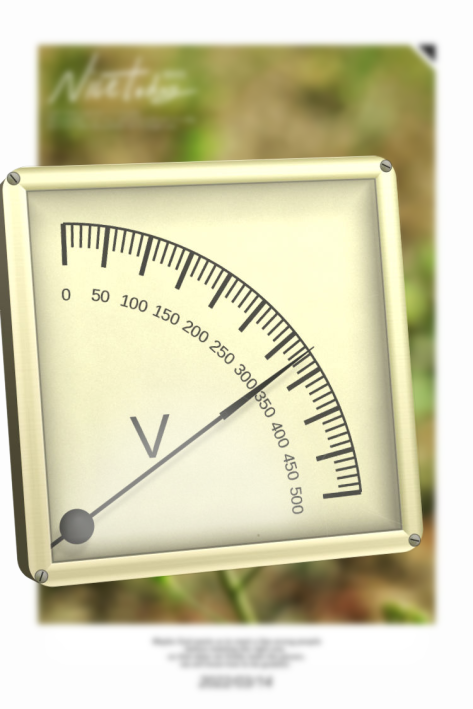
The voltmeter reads 325 V
